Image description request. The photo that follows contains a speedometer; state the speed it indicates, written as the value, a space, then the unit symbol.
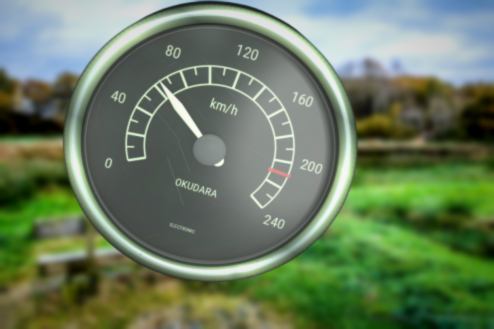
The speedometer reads 65 km/h
